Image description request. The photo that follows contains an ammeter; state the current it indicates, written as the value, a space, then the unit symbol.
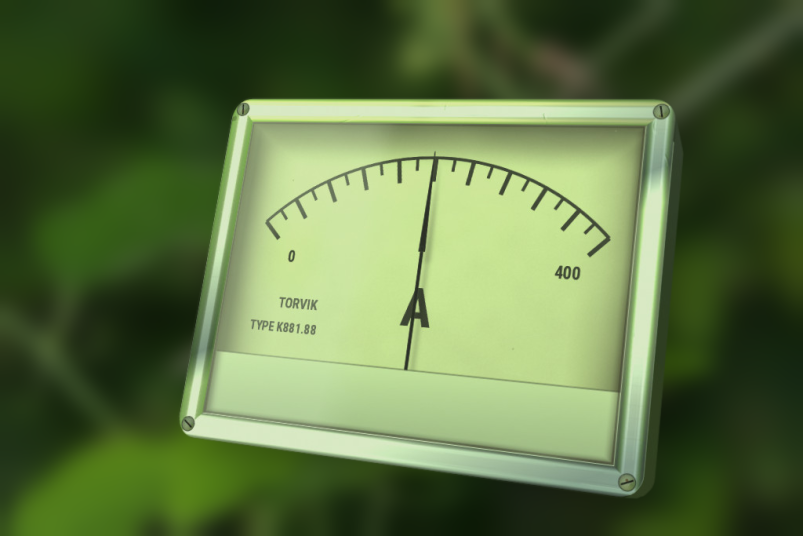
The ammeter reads 200 A
